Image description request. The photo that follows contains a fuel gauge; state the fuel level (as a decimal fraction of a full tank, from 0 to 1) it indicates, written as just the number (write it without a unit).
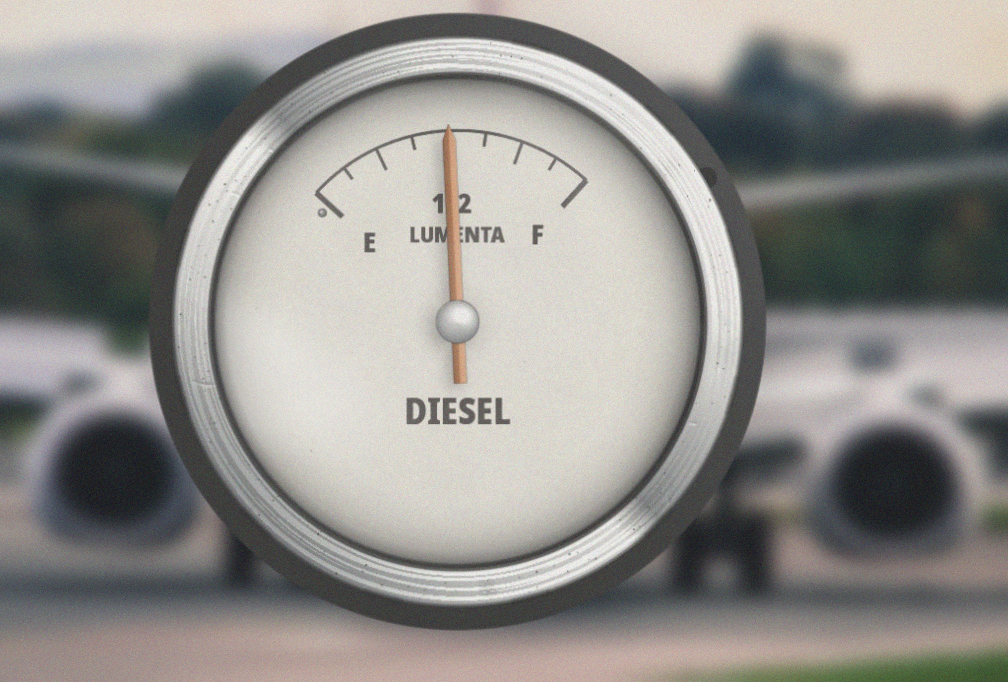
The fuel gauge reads 0.5
